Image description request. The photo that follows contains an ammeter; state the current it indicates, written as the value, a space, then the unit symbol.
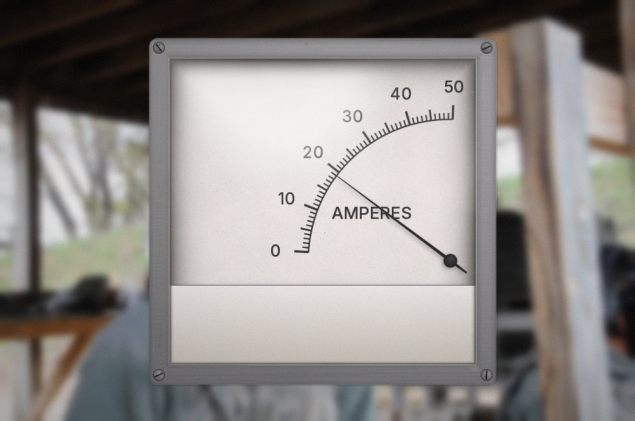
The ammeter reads 19 A
